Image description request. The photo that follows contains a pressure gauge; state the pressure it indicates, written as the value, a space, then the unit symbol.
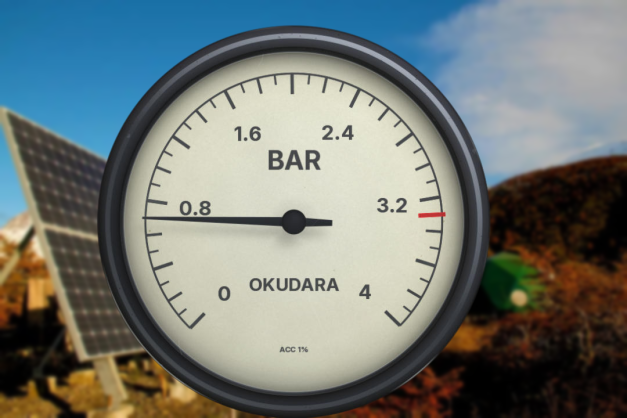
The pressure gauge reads 0.7 bar
